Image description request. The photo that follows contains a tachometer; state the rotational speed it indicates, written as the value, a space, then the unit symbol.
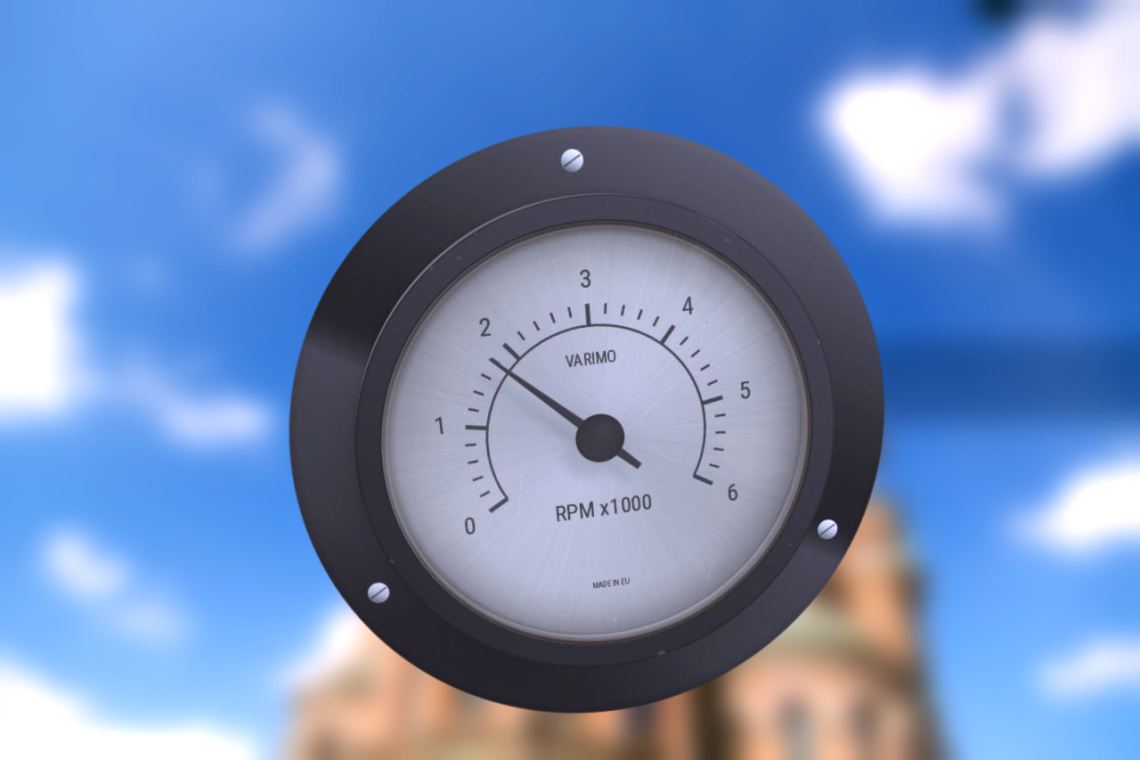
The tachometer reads 1800 rpm
